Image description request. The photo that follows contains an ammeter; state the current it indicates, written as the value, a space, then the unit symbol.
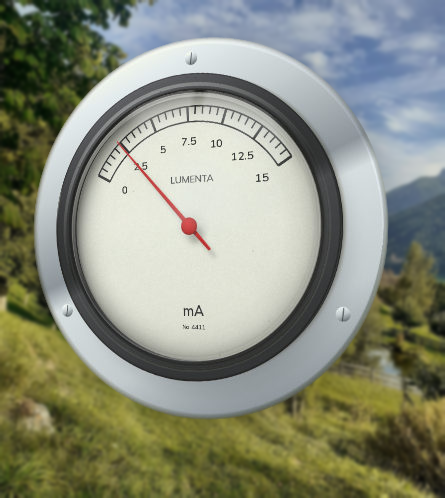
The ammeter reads 2.5 mA
